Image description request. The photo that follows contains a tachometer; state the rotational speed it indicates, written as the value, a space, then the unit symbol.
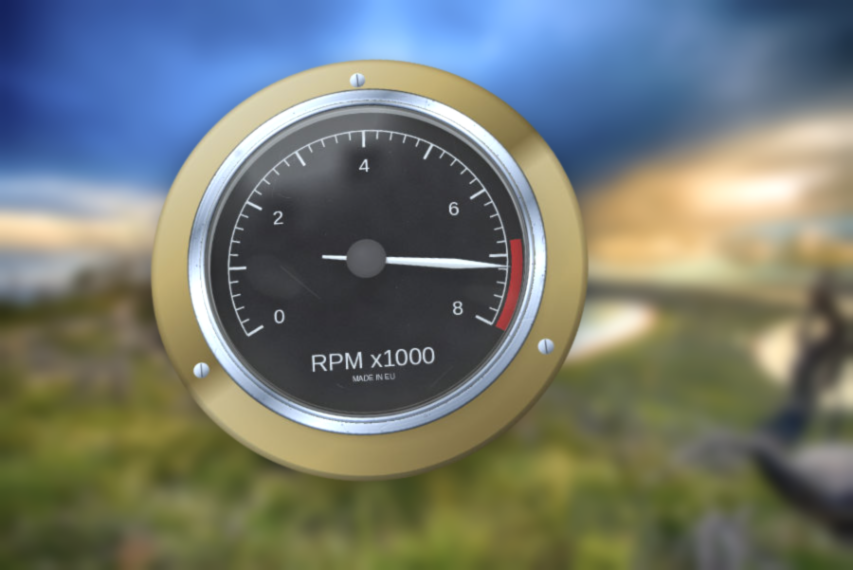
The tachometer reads 7200 rpm
